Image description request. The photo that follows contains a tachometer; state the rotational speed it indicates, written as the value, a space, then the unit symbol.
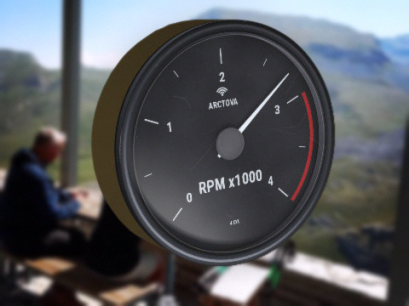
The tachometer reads 2750 rpm
